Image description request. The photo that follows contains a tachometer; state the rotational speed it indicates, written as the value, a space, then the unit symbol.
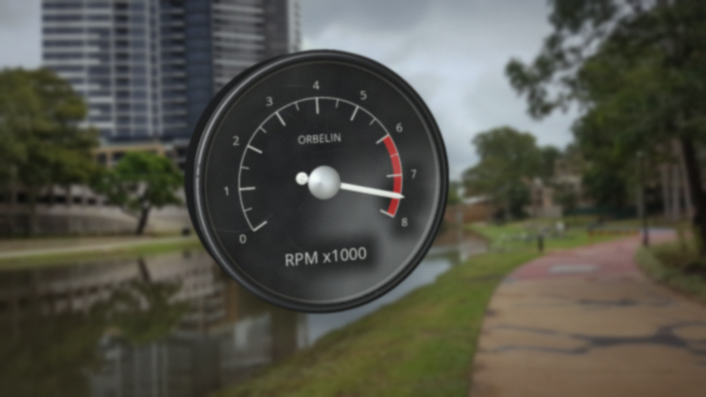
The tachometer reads 7500 rpm
